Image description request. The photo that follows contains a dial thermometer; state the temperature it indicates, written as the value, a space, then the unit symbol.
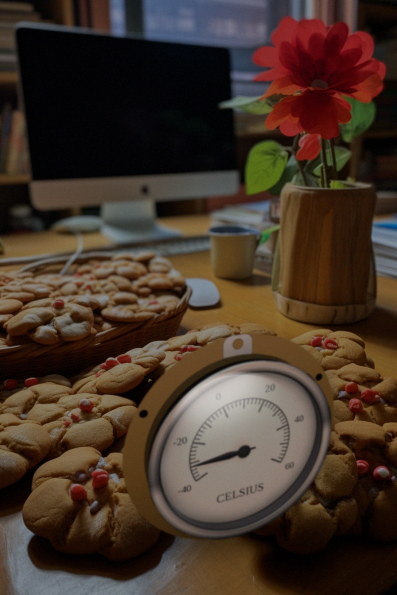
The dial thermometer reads -30 °C
